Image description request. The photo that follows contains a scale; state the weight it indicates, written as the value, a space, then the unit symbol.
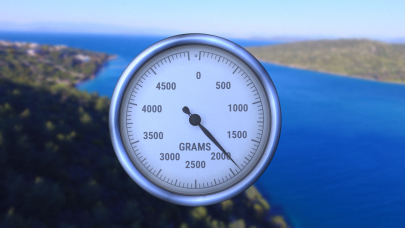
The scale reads 1900 g
